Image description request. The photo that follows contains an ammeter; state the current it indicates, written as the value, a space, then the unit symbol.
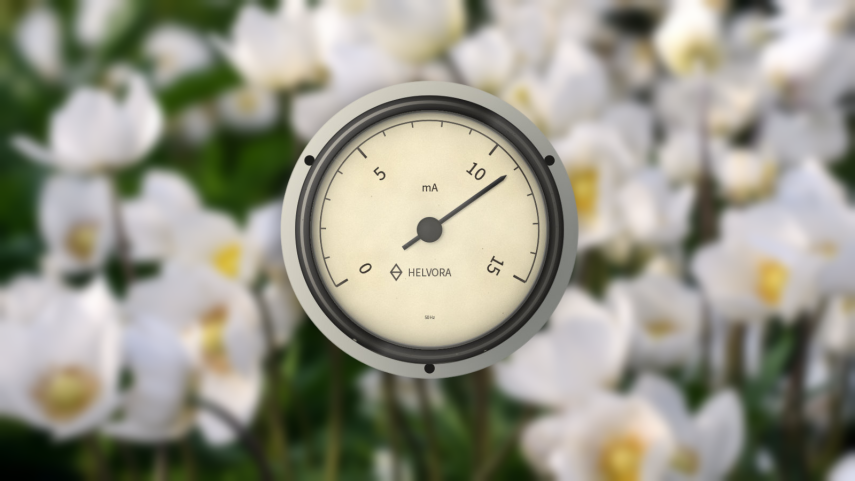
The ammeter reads 11 mA
